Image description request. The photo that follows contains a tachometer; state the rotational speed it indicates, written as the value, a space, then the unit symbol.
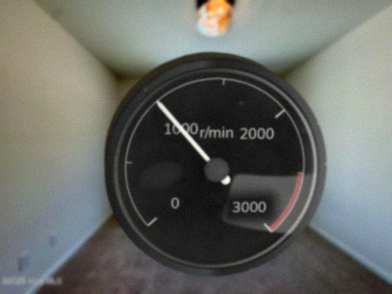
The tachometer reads 1000 rpm
